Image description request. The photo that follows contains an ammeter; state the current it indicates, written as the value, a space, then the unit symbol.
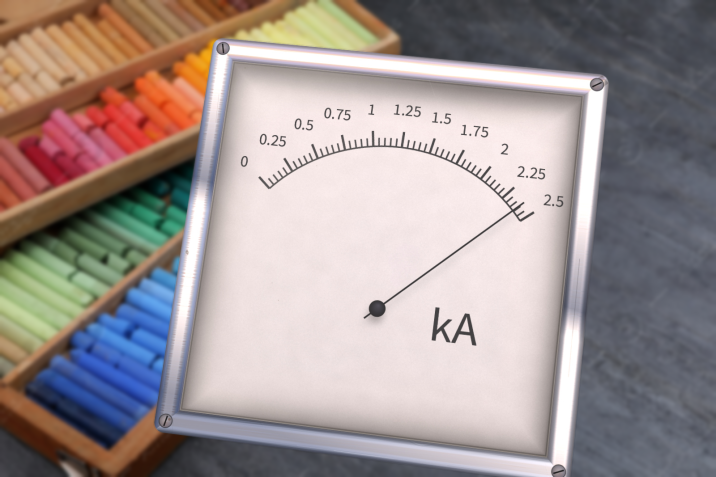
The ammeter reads 2.4 kA
